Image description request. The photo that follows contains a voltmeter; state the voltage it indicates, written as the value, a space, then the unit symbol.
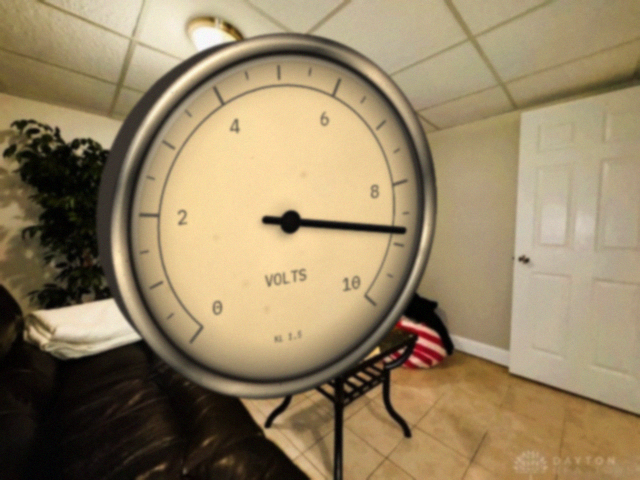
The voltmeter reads 8.75 V
